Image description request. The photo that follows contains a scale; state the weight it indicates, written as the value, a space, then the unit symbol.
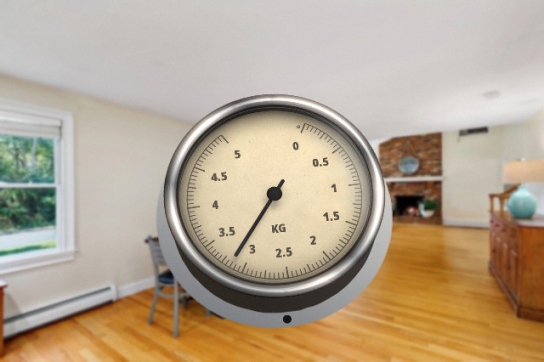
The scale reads 3.15 kg
